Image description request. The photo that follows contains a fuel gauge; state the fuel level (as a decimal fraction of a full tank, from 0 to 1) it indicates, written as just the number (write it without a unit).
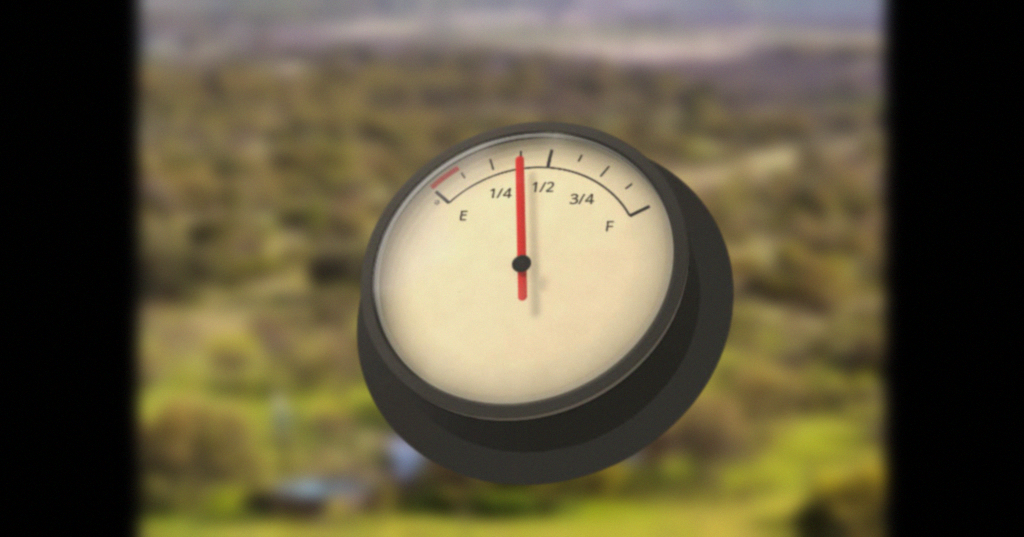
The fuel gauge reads 0.375
